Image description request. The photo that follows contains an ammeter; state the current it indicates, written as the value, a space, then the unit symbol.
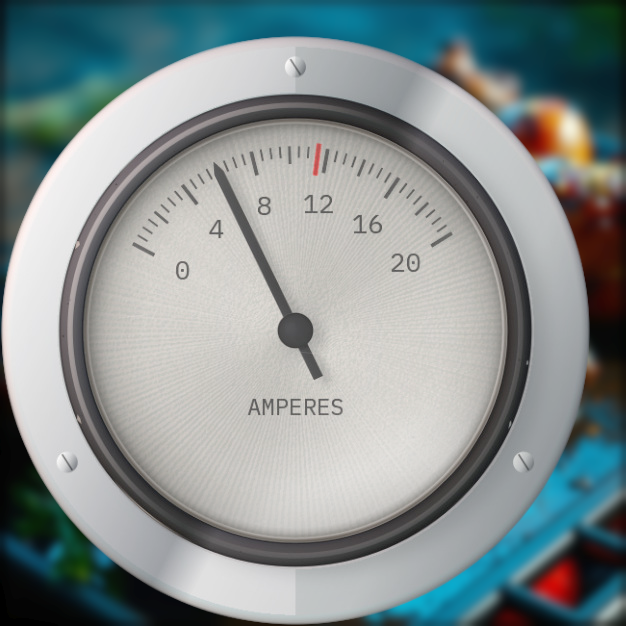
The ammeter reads 6 A
